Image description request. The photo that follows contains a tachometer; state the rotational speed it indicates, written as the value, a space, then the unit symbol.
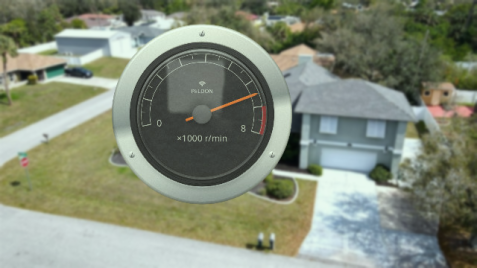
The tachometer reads 6500 rpm
